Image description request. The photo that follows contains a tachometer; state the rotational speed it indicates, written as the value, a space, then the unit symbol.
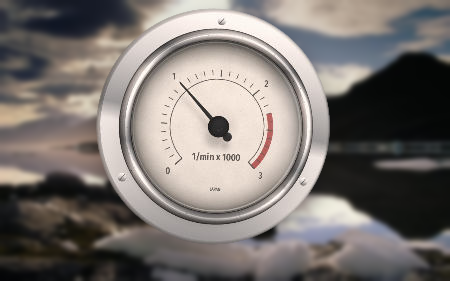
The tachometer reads 1000 rpm
